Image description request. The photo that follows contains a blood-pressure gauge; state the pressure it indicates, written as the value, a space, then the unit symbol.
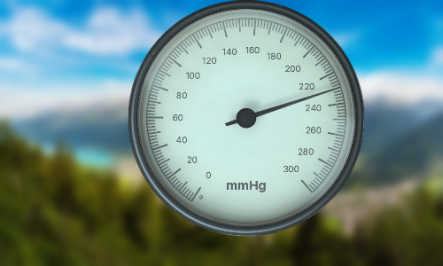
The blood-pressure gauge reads 230 mmHg
